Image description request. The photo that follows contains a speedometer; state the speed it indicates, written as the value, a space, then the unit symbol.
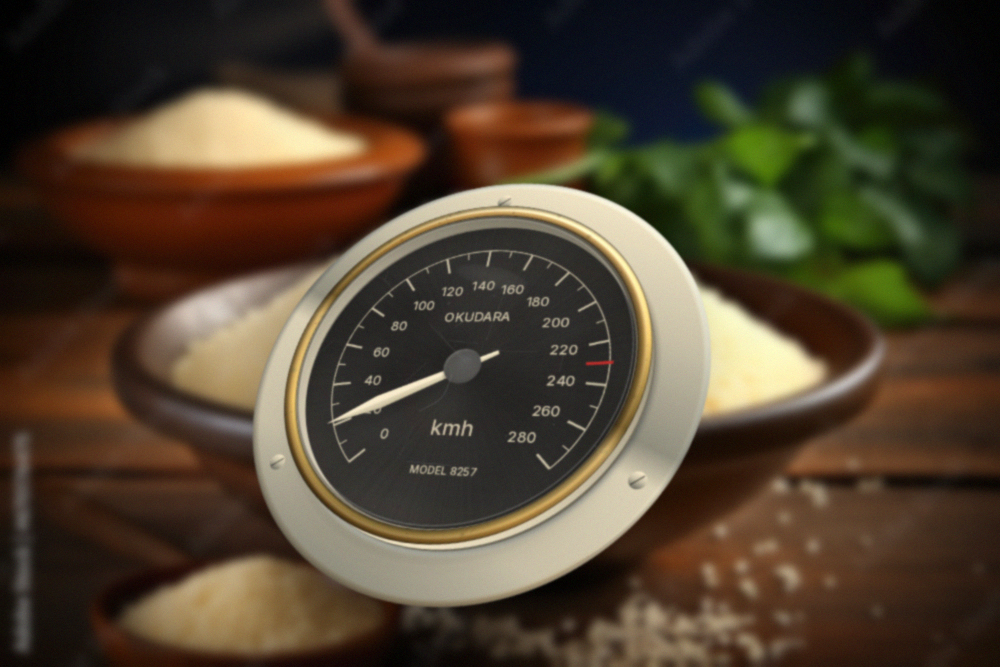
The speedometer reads 20 km/h
